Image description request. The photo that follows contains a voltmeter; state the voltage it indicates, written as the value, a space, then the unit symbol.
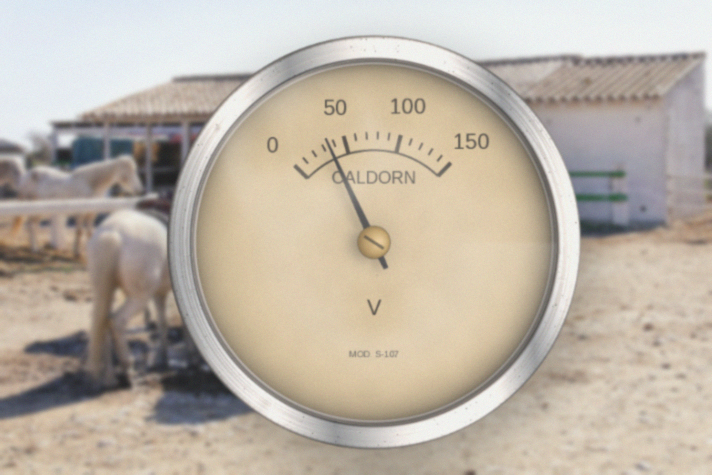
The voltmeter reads 35 V
